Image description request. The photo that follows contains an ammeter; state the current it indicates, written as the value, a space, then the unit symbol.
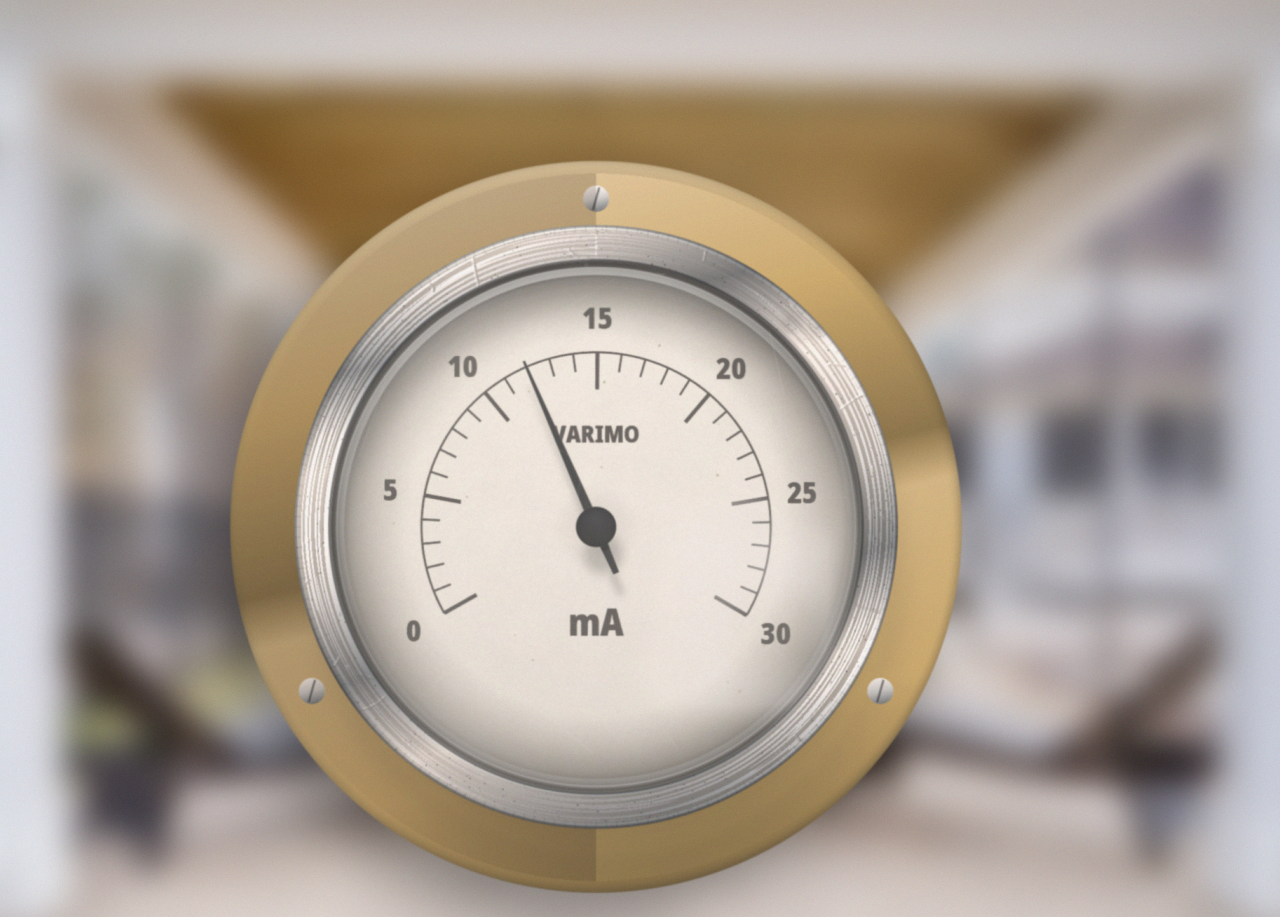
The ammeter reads 12 mA
